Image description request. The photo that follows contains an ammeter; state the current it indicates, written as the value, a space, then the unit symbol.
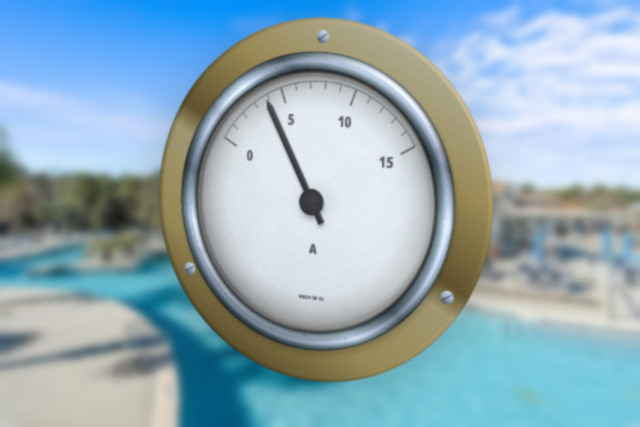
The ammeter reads 4 A
